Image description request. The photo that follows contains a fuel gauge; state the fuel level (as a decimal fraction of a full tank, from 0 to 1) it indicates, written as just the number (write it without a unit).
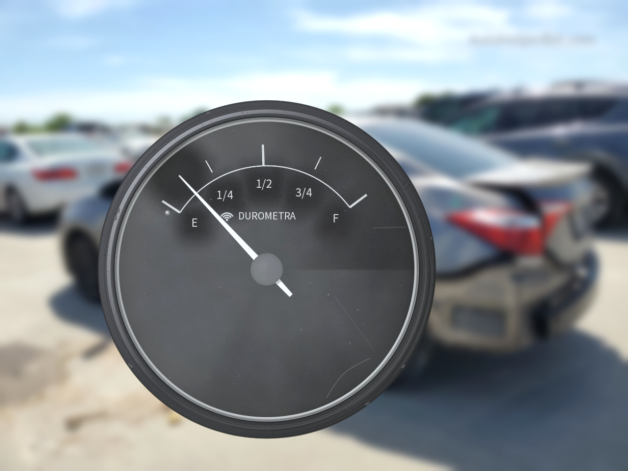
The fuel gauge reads 0.125
